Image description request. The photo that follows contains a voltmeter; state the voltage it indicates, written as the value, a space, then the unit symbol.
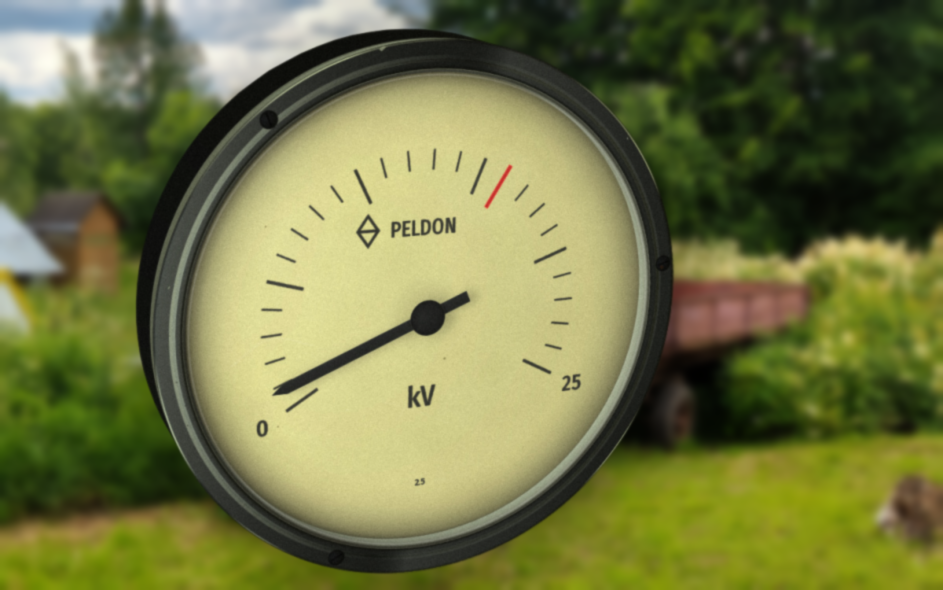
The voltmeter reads 1 kV
